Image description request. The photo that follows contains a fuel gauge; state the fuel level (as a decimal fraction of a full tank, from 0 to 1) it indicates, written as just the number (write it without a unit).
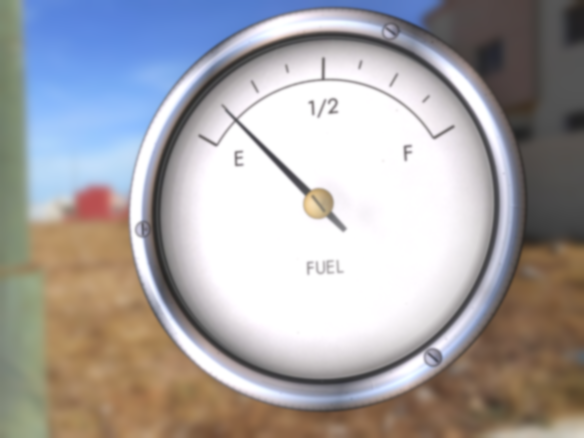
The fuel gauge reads 0.125
